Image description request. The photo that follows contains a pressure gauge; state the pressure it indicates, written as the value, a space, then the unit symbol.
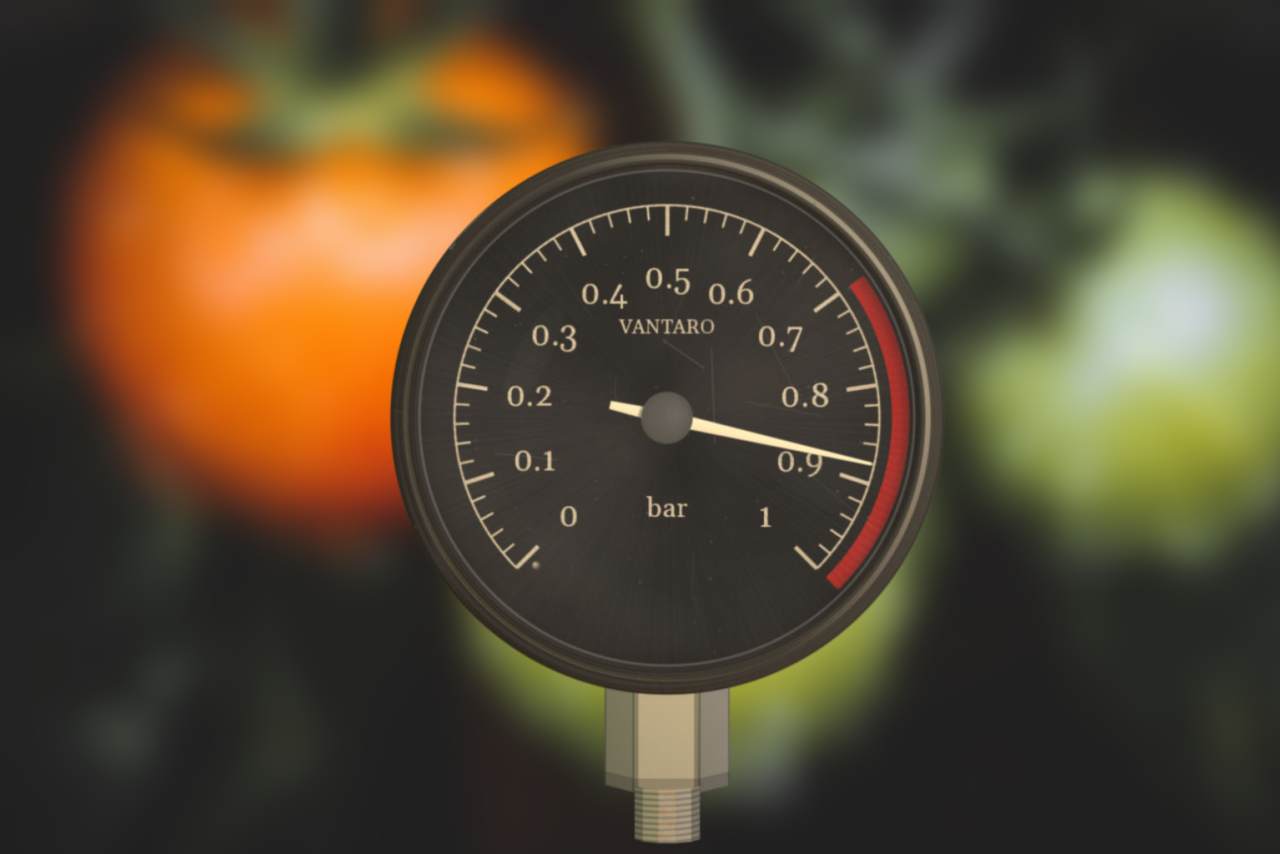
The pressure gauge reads 0.88 bar
